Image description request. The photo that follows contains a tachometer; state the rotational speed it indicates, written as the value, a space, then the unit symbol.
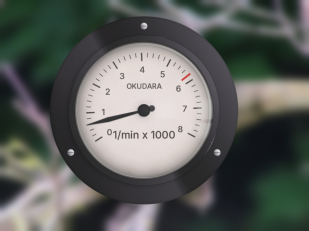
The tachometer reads 600 rpm
